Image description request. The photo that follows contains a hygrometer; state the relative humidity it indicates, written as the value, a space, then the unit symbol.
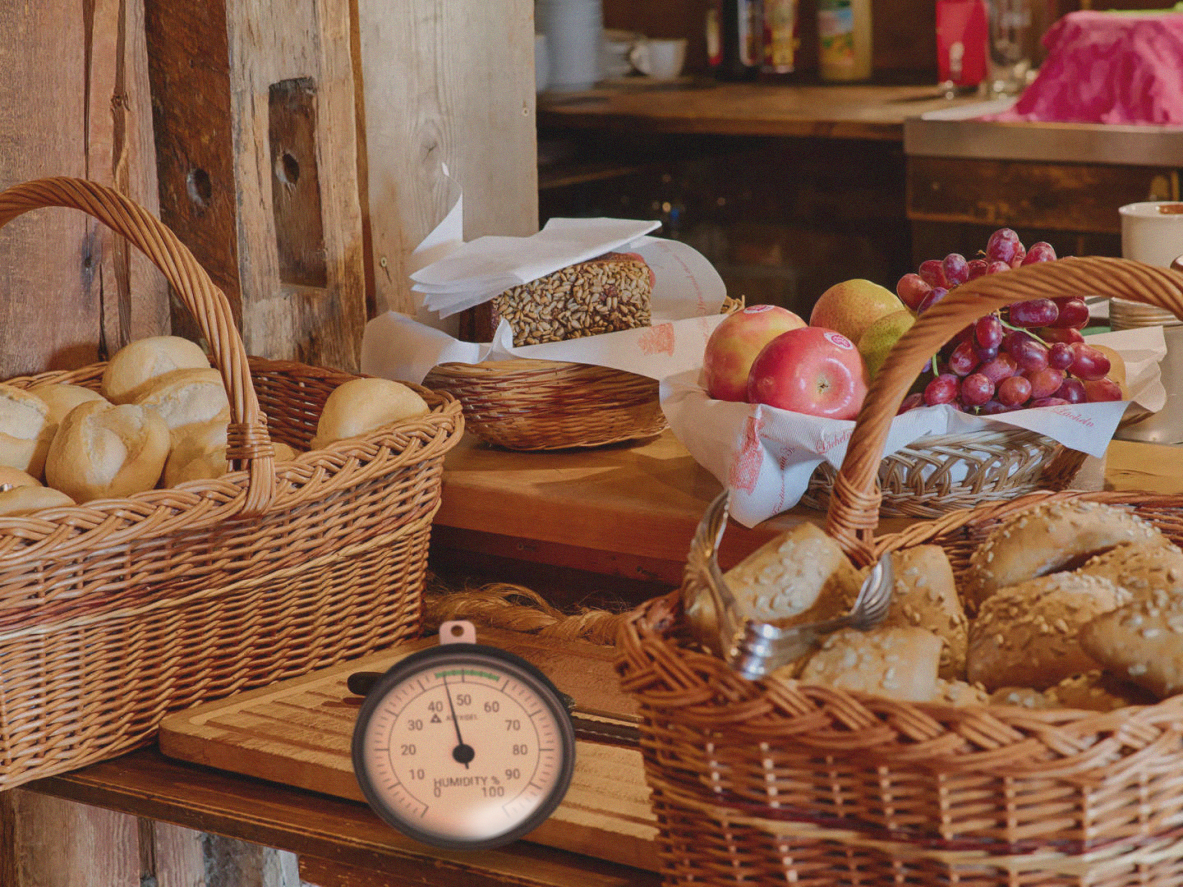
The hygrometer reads 46 %
